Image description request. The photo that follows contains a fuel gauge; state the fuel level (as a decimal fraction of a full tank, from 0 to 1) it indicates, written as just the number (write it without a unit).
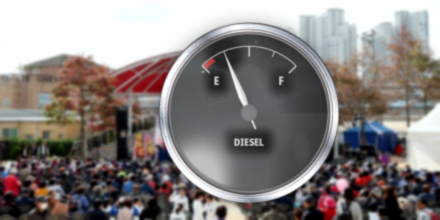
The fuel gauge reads 0.25
